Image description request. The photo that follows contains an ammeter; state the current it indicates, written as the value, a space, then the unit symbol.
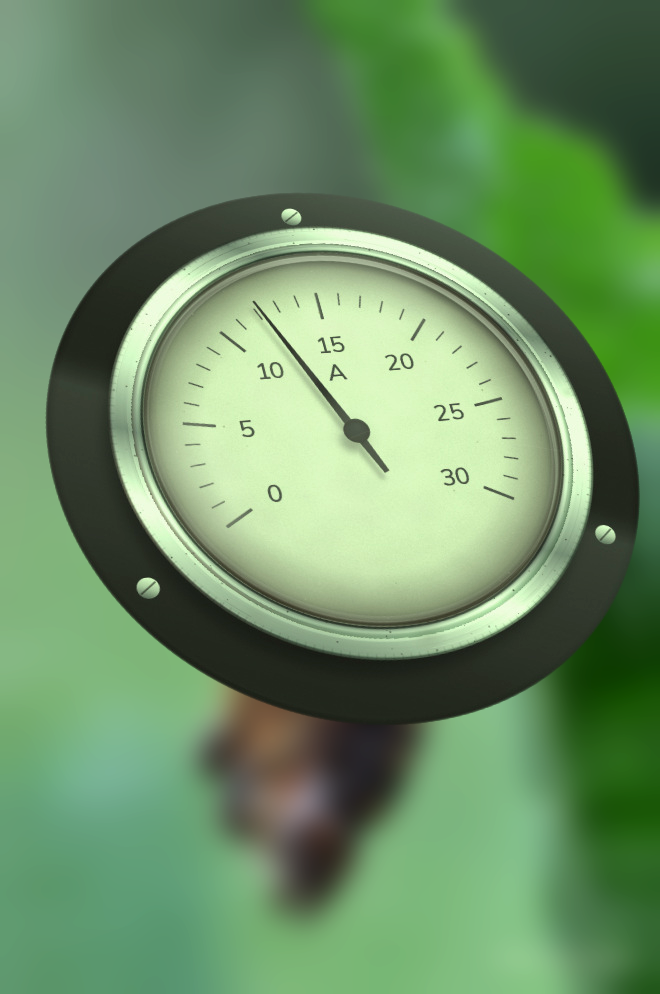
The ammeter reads 12 A
